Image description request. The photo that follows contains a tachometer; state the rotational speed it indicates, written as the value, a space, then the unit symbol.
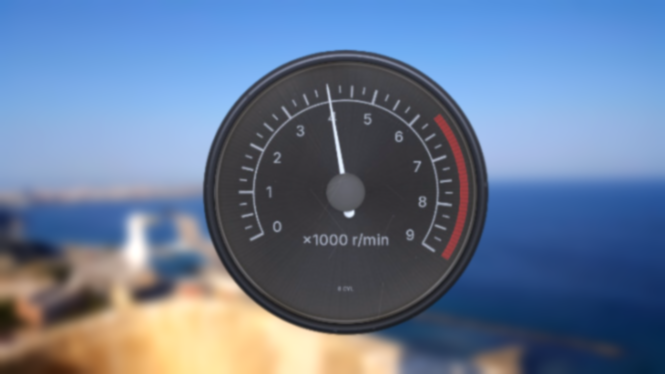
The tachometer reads 4000 rpm
